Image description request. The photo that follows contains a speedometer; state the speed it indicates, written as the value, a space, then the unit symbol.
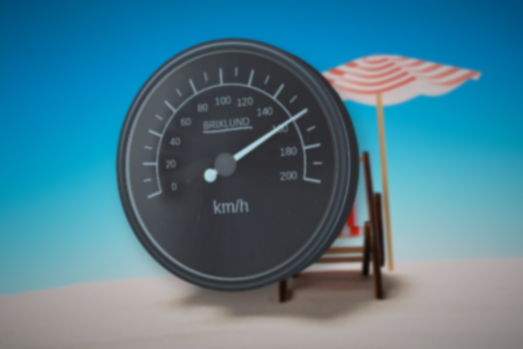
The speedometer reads 160 km/h
